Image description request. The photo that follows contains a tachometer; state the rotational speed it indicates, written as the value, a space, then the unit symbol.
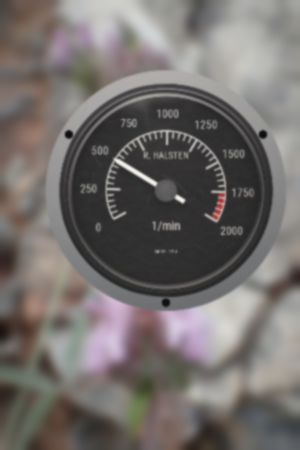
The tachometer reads 500 rpm
